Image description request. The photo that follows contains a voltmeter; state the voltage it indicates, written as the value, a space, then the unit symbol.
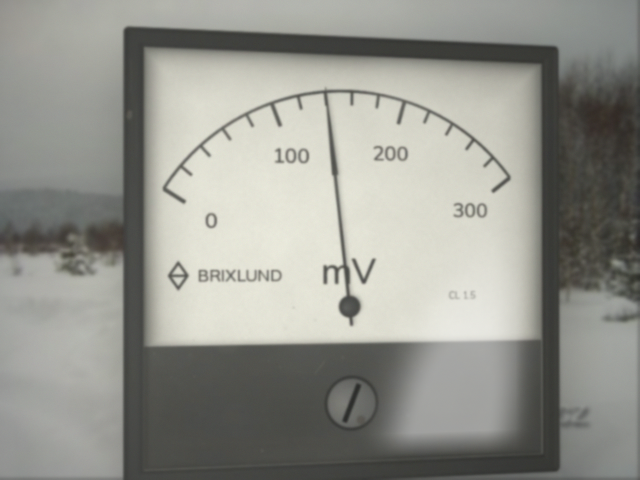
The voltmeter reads 140 mV
